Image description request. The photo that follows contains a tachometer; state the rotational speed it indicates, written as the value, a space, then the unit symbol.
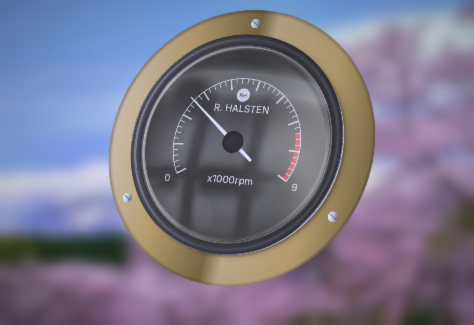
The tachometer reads 2600 rpm
